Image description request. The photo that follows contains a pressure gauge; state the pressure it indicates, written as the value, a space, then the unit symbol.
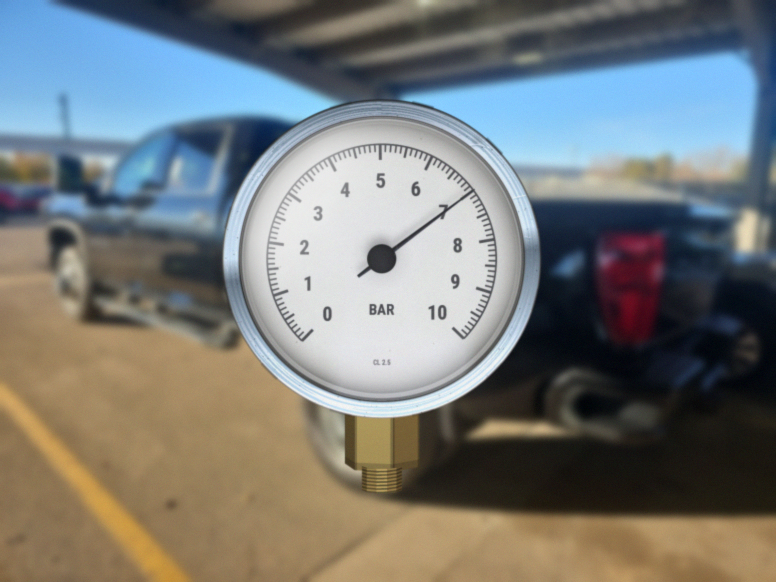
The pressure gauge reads 7 bar
